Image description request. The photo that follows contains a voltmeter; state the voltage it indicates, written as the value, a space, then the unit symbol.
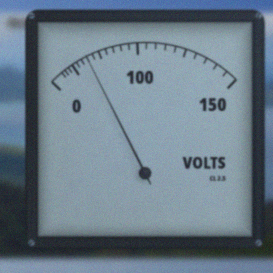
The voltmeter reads 65 V
